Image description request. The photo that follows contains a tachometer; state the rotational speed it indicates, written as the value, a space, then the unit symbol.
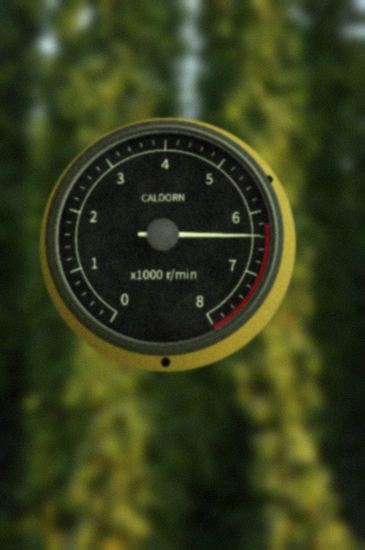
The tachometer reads 6400 rpm
